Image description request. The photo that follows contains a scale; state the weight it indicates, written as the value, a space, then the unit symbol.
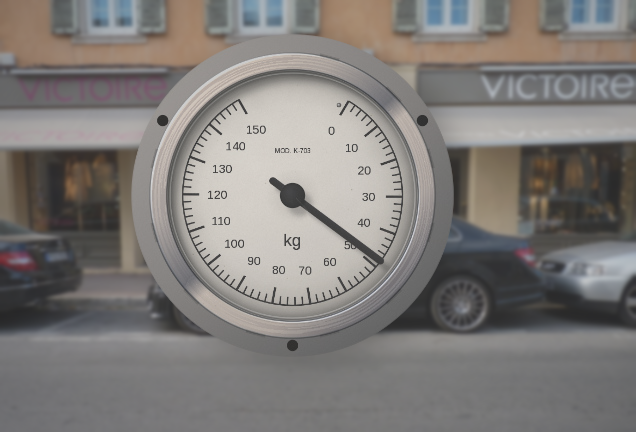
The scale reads 48 kg
